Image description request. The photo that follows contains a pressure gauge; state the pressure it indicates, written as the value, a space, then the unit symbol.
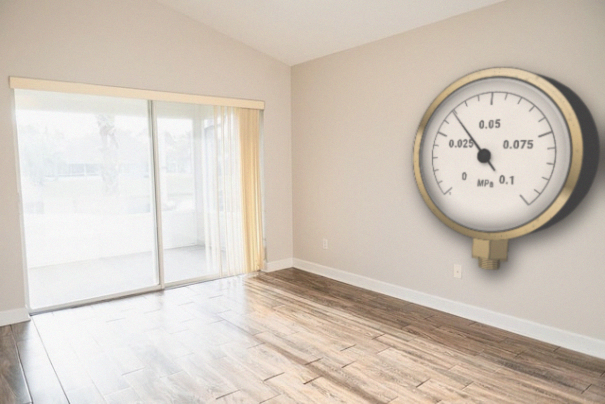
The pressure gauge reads 0.035 MPa
